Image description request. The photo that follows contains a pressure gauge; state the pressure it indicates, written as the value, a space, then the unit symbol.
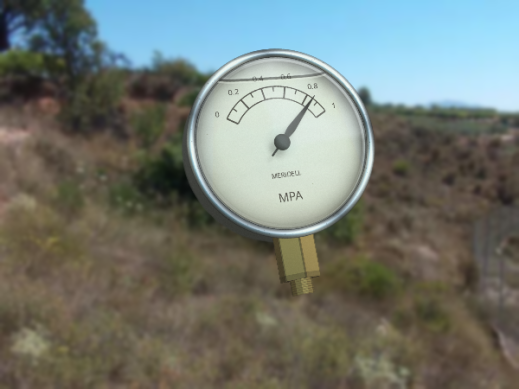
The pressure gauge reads 0.85 MPa
